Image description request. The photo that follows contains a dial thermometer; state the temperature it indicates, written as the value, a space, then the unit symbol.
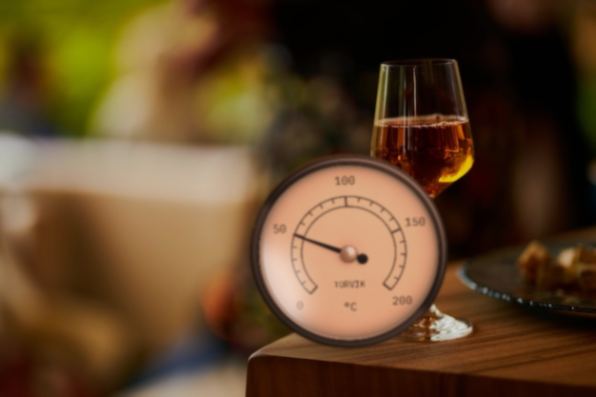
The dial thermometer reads 50 °C
